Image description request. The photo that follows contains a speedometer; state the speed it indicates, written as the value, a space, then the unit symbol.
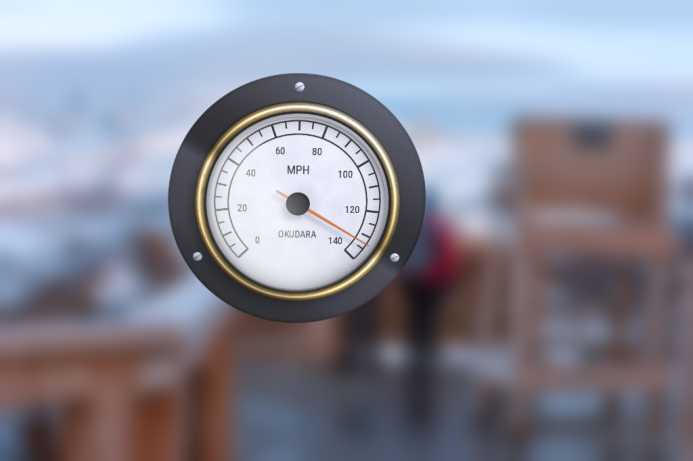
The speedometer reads 132.5 mph
